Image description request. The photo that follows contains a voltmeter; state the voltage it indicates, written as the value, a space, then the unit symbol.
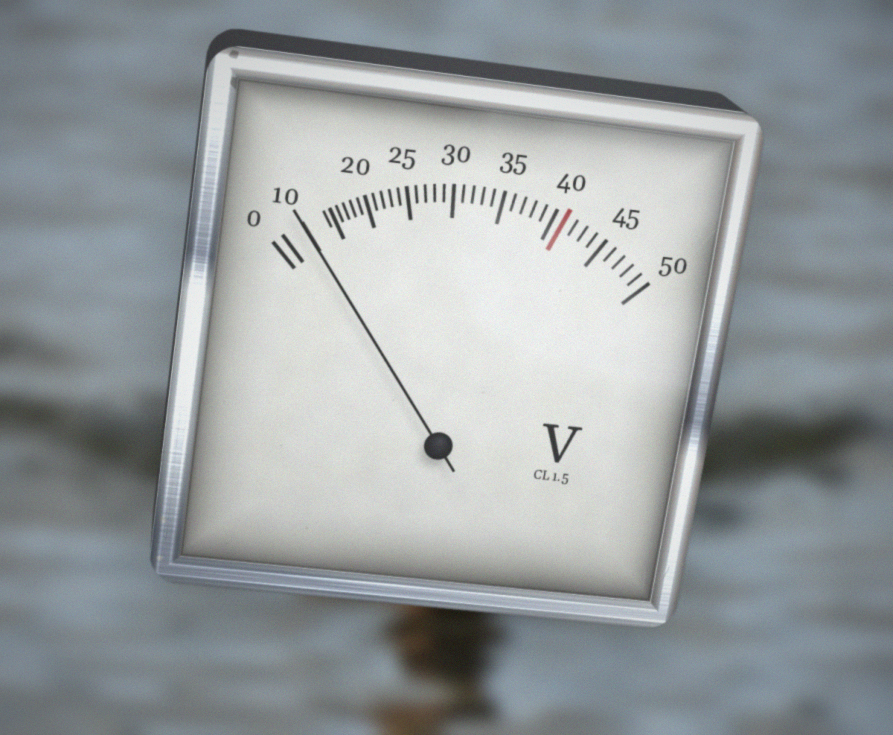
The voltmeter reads 10 V
